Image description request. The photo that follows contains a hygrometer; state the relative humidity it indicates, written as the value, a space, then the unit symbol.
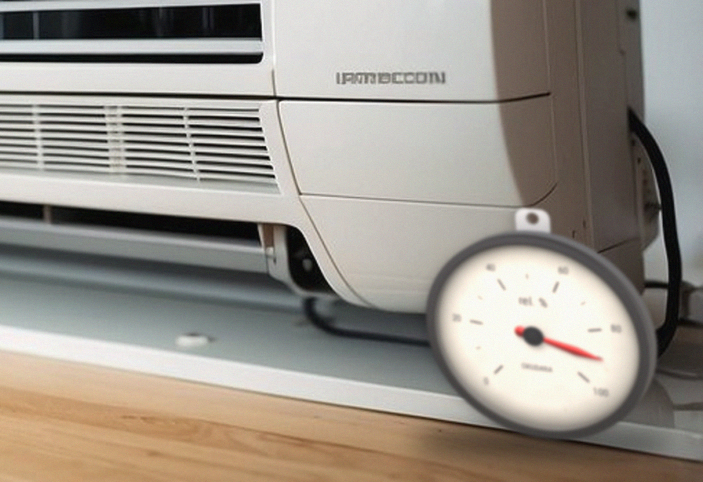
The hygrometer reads 90 %
